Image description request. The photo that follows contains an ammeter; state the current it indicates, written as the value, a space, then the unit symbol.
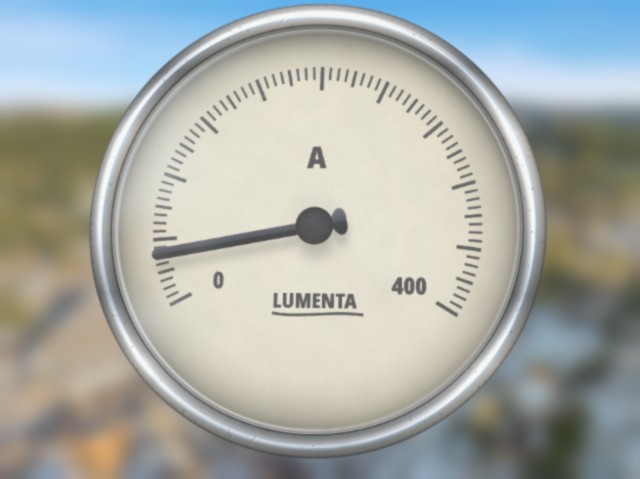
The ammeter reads 30 A
